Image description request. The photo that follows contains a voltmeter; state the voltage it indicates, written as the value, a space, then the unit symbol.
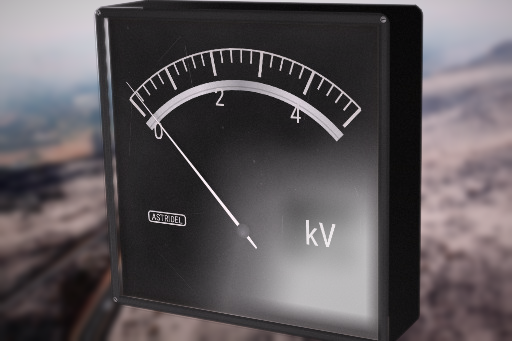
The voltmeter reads 0.2 kV
